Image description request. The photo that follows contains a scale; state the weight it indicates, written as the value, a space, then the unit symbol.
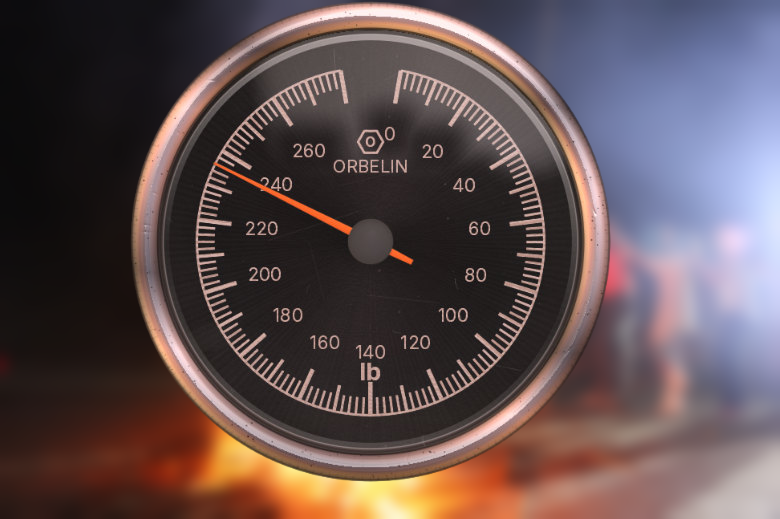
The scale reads 236 lb
